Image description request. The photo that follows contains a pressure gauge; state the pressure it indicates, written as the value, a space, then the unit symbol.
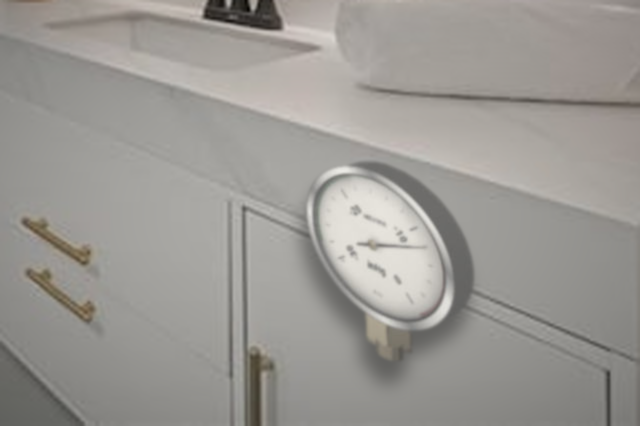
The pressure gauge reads -8 inHg
